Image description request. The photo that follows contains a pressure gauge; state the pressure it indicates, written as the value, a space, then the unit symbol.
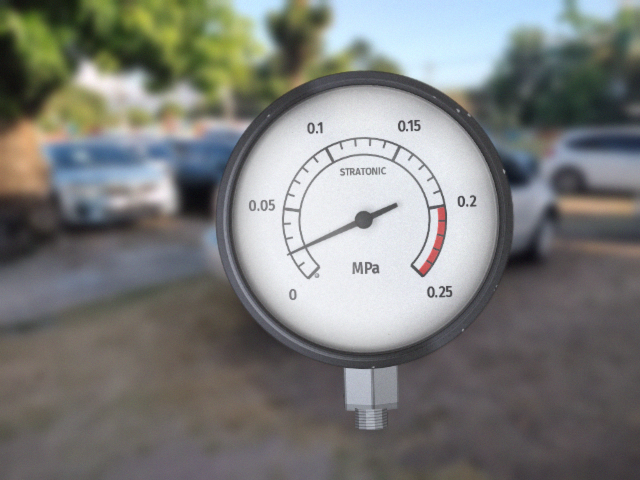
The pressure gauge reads 0.02 MPa
